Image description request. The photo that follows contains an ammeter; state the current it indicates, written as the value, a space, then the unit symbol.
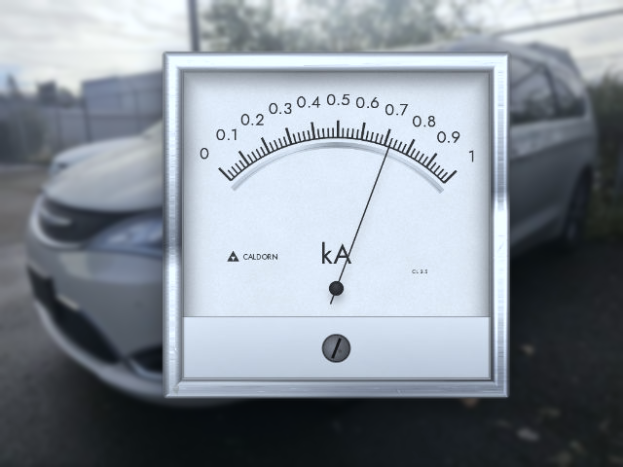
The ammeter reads 0.72 kA
